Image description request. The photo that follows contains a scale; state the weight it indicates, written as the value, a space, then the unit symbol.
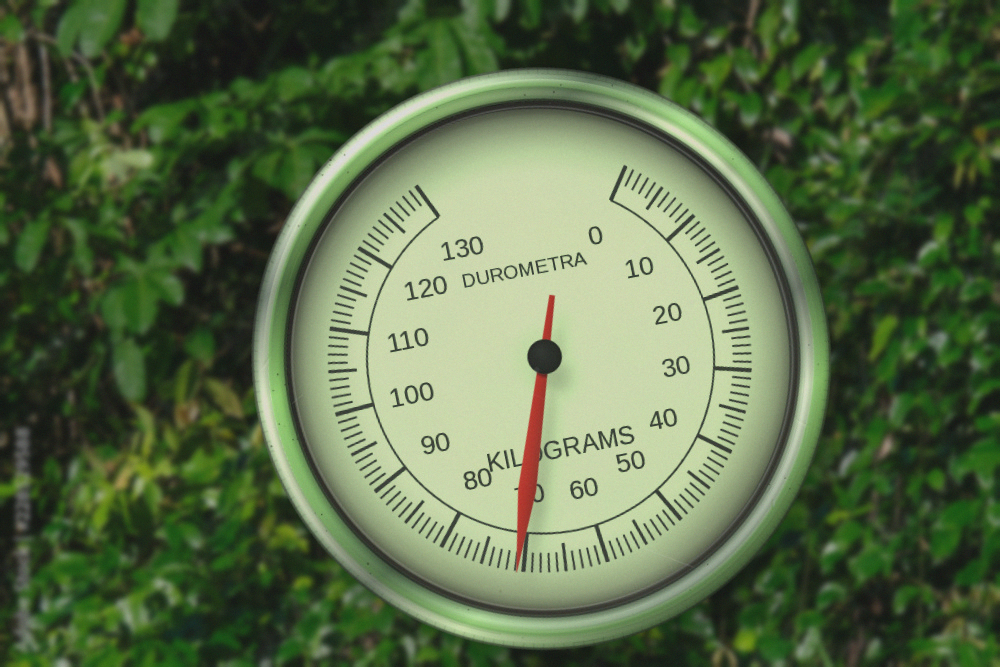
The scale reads 71 kg
